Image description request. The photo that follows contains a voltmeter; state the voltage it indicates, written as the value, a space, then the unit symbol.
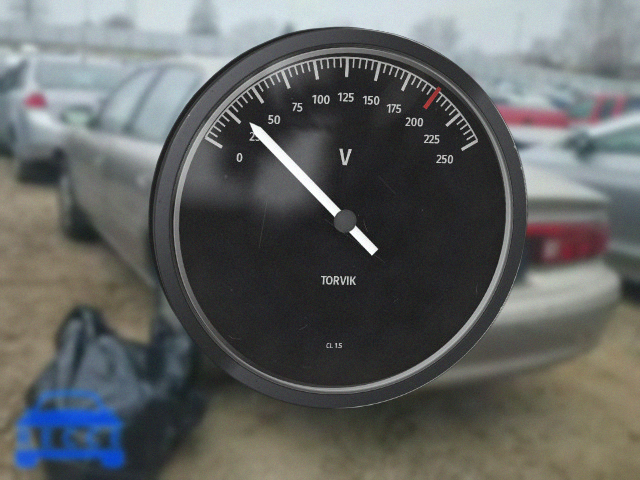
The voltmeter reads 30 V
